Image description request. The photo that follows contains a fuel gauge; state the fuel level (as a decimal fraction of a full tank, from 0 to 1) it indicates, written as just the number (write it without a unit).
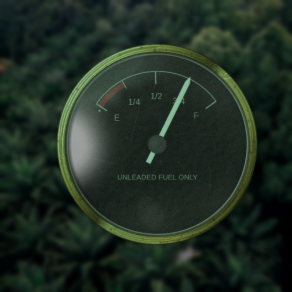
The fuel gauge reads 0.75
